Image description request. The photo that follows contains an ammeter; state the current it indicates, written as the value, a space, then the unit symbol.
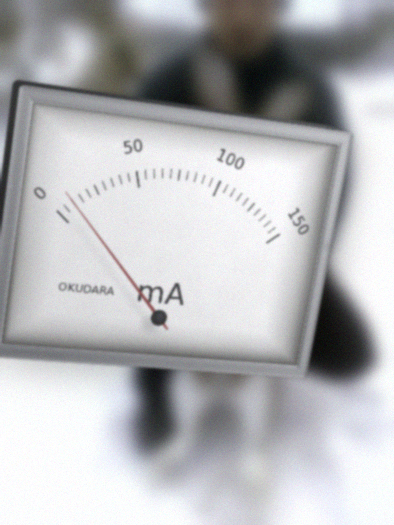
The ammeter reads 10 mA
